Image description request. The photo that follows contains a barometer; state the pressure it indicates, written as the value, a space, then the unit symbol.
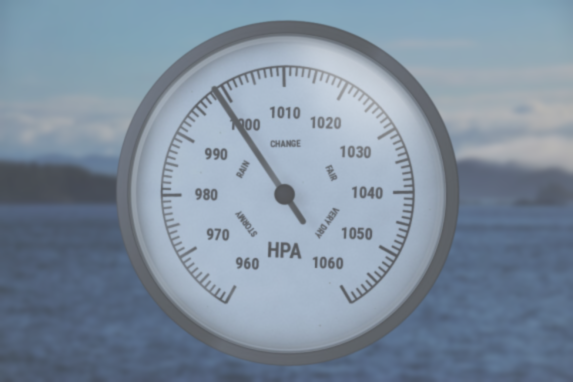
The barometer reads 999 hPa
